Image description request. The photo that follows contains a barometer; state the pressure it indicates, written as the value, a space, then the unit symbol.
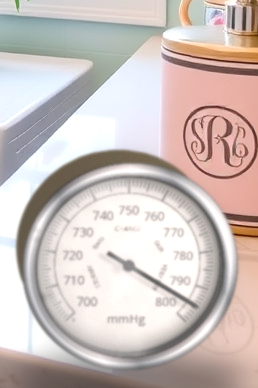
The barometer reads 795 mmHg
